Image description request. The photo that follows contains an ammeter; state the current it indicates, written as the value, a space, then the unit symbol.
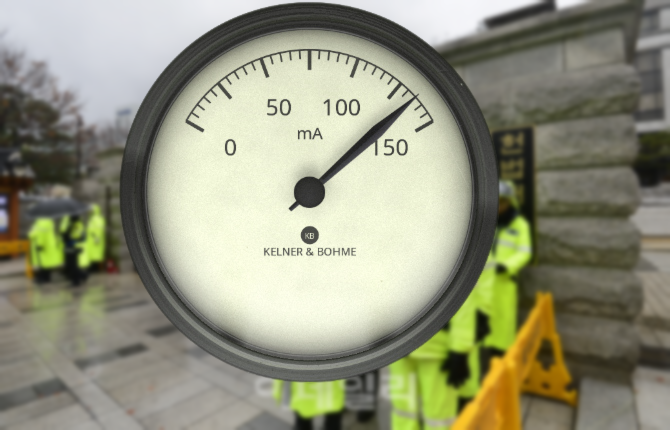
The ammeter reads 135 mA
